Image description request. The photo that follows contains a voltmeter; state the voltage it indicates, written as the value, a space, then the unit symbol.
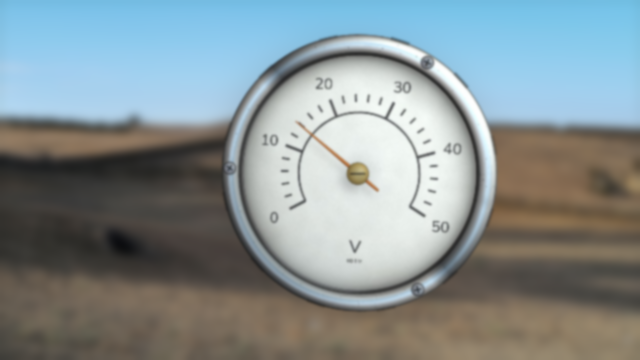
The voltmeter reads 14 V
